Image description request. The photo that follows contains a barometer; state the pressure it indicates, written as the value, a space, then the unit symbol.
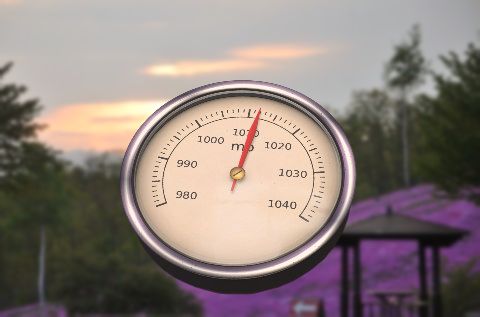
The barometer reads 1012 mbar
